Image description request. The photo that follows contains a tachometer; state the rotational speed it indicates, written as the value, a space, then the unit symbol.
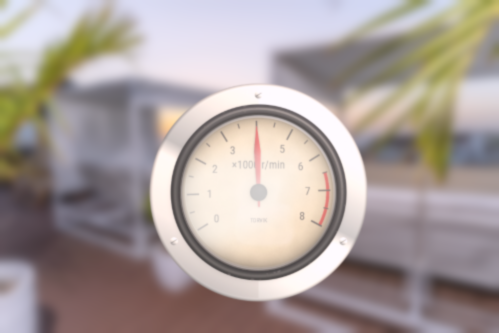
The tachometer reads 4000 rpm
